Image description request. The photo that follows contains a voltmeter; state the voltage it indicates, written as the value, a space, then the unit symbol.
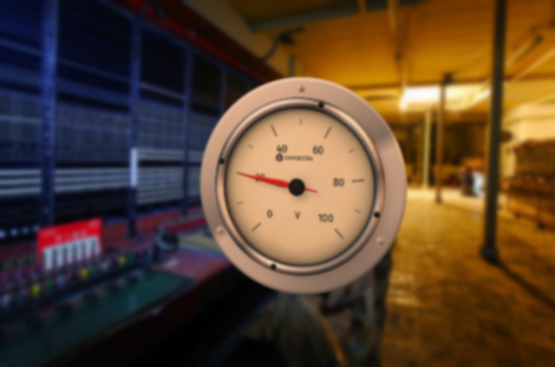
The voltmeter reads 20 V
